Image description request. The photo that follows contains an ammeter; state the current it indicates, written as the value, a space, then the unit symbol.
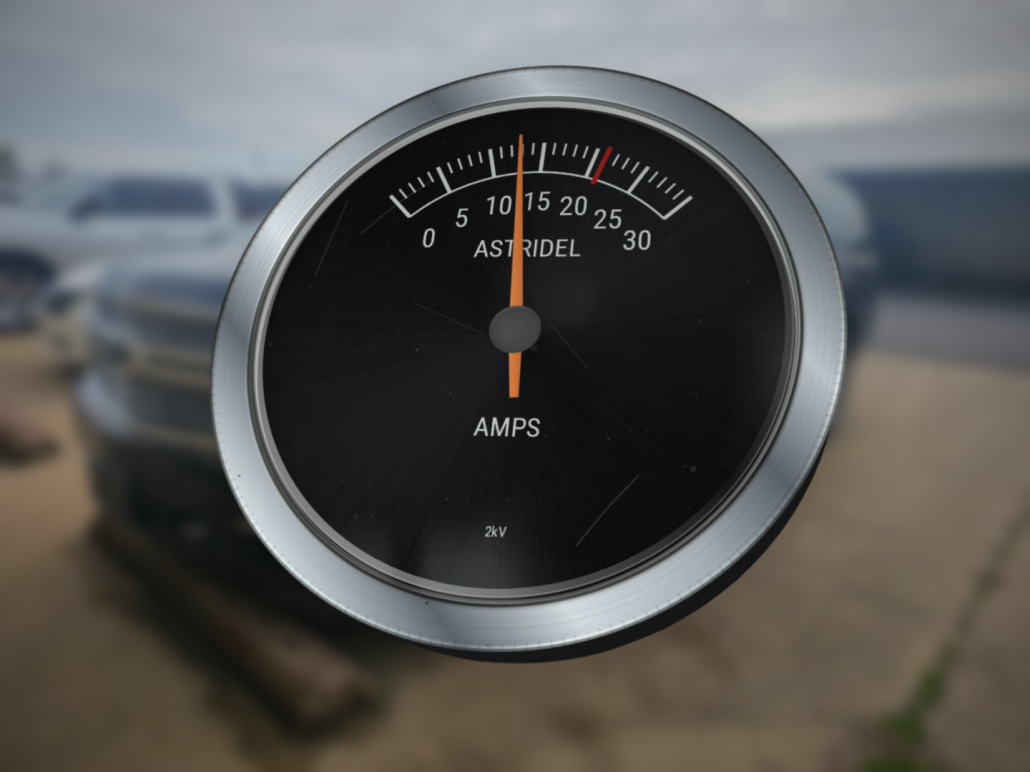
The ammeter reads 13 A
